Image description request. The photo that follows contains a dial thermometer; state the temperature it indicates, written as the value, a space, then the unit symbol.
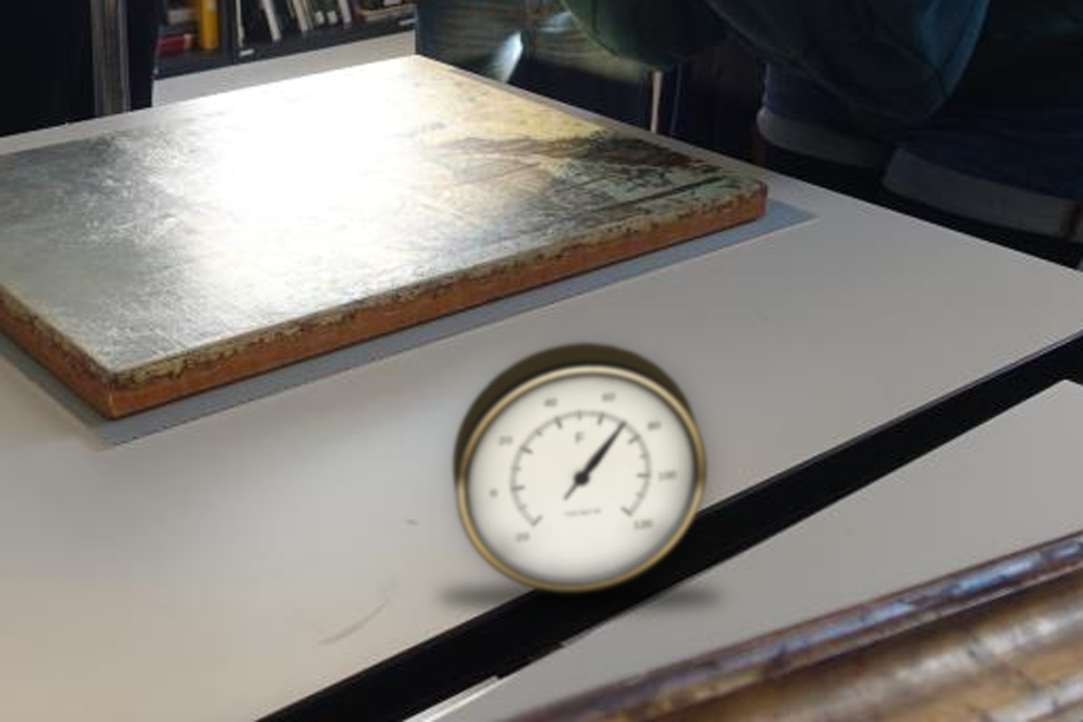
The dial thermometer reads 70 °F
